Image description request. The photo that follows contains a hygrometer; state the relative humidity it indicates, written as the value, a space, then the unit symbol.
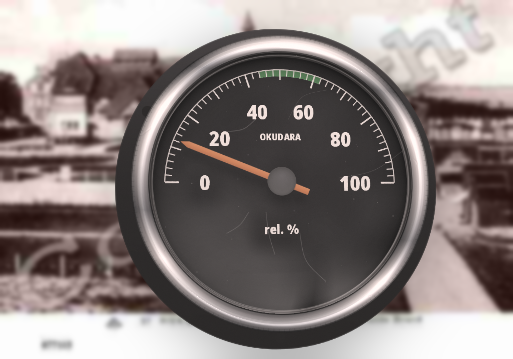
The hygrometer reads 12 %
